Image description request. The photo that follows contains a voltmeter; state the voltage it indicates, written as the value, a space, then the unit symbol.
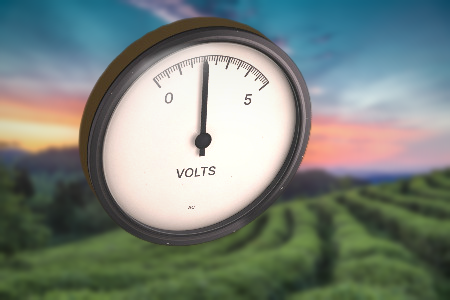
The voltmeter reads 2 V
